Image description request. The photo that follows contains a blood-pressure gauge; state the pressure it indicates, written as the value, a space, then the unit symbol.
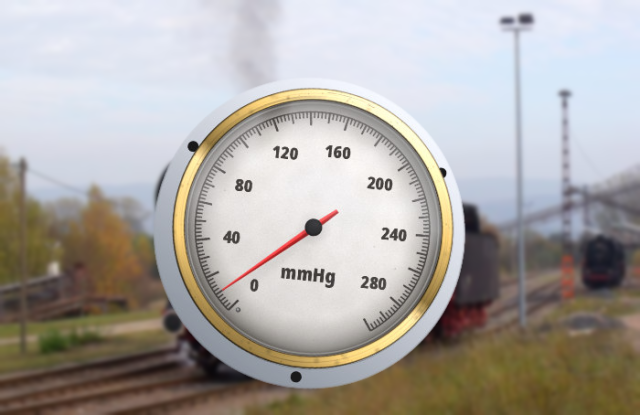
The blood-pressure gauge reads 10 mmHg
